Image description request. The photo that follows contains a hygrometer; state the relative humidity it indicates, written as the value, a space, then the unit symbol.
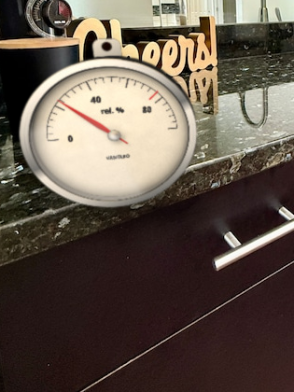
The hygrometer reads 24 %
